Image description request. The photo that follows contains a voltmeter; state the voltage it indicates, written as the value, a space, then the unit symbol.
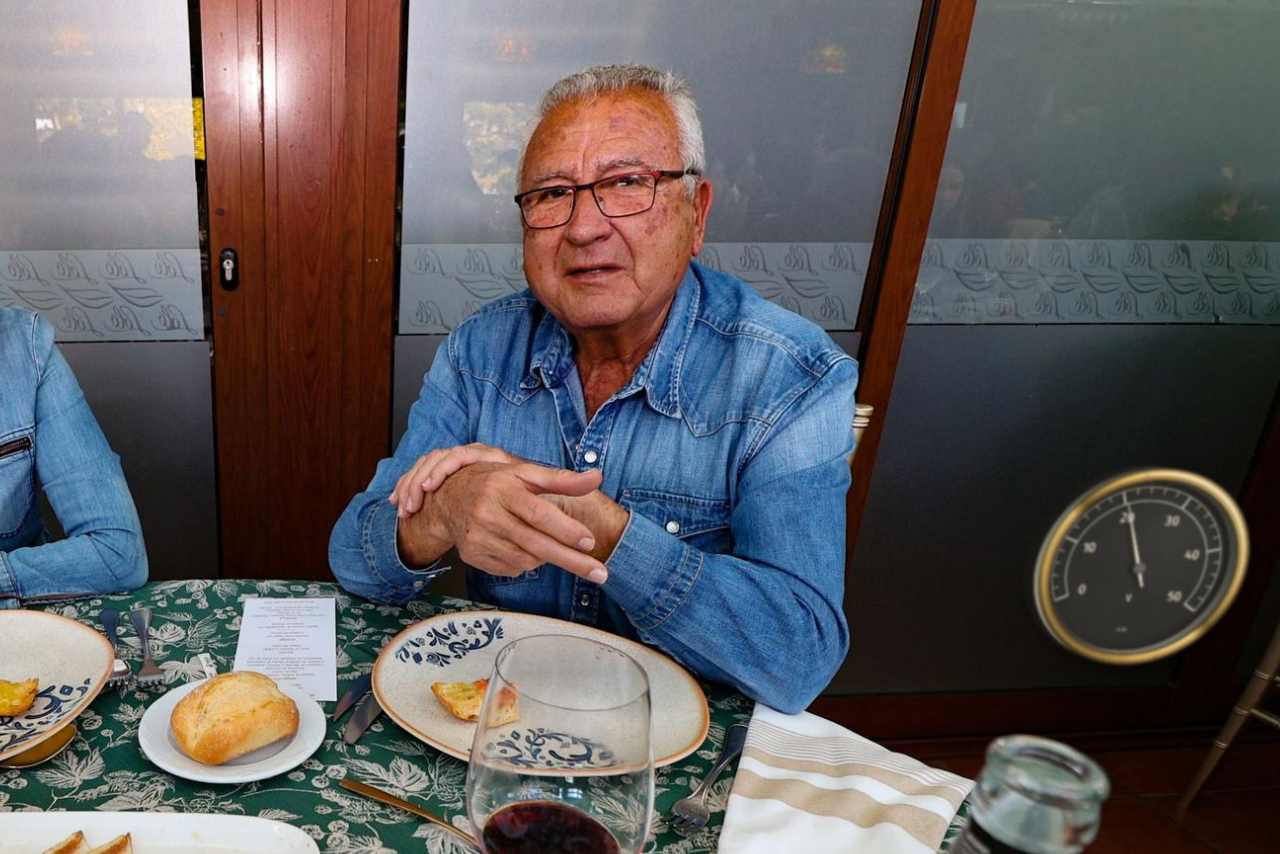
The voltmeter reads 20 V
